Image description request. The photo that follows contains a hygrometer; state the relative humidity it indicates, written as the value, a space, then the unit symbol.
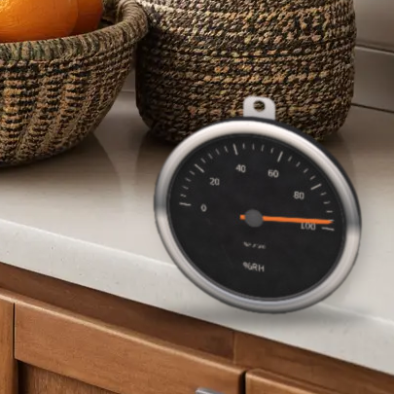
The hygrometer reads 96 %
